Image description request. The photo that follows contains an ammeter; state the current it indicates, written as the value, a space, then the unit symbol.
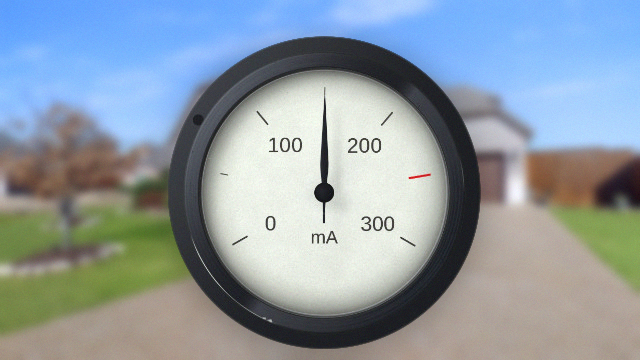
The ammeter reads 150 mA
